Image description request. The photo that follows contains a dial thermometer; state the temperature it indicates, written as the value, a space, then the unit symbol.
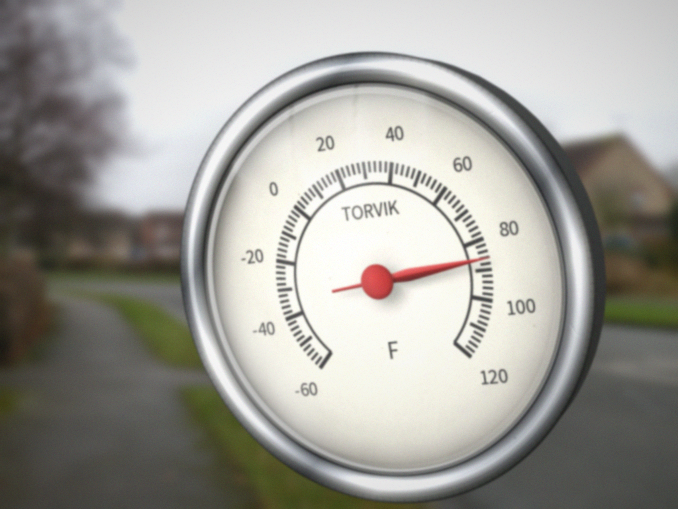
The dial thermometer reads 86 °F
